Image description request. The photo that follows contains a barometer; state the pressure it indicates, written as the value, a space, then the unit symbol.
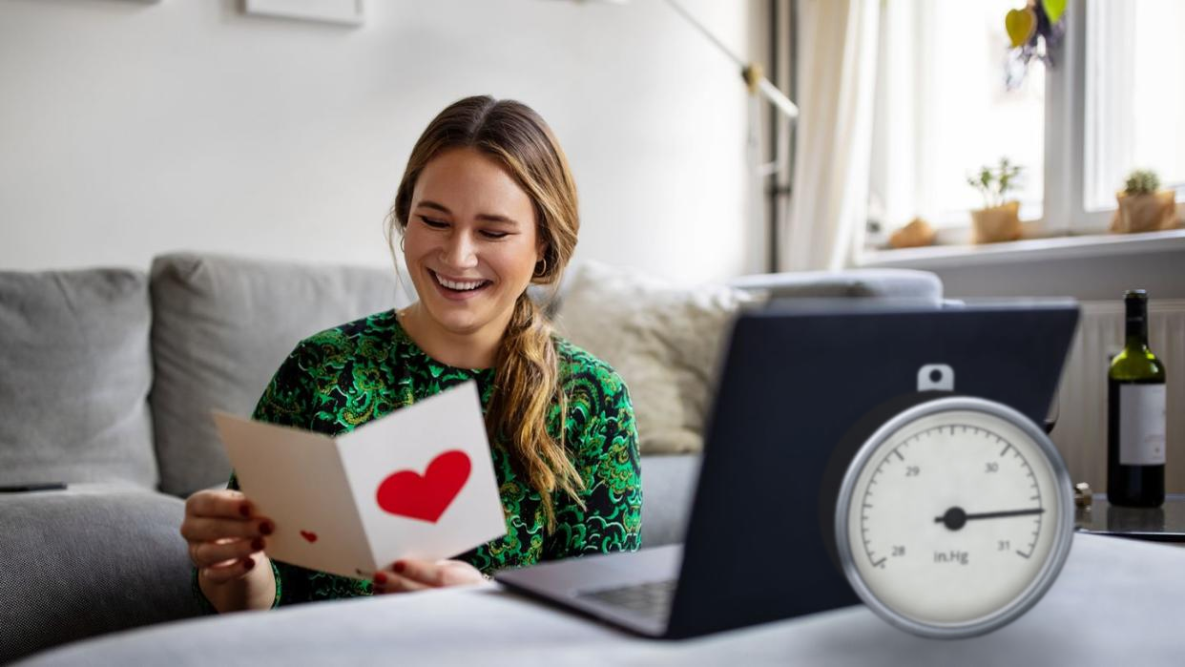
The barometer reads 30.6 inHg
